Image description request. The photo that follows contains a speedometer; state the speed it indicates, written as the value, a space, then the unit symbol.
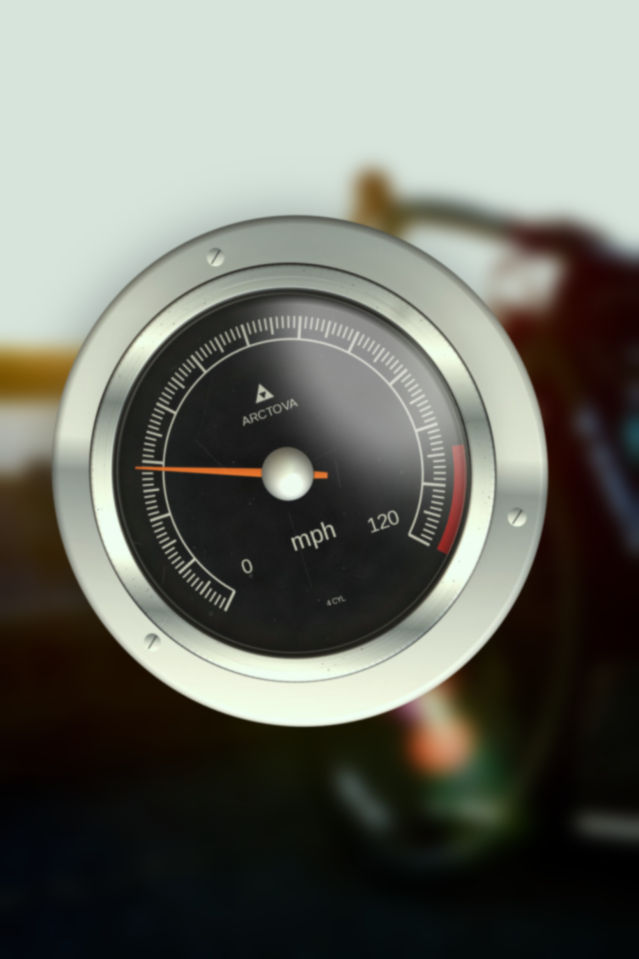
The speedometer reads 29 mph
